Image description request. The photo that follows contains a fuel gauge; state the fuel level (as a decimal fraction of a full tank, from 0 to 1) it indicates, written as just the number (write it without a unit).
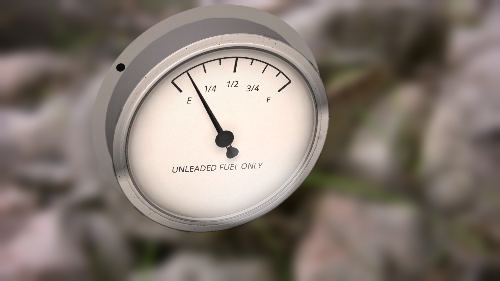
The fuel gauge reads 0.125
